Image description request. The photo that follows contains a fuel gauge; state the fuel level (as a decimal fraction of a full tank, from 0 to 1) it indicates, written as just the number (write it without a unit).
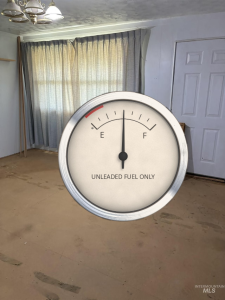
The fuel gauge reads 0.5
